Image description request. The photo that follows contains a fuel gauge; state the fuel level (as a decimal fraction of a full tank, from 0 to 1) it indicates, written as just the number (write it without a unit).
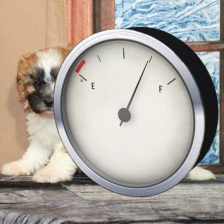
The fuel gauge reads 0.75
